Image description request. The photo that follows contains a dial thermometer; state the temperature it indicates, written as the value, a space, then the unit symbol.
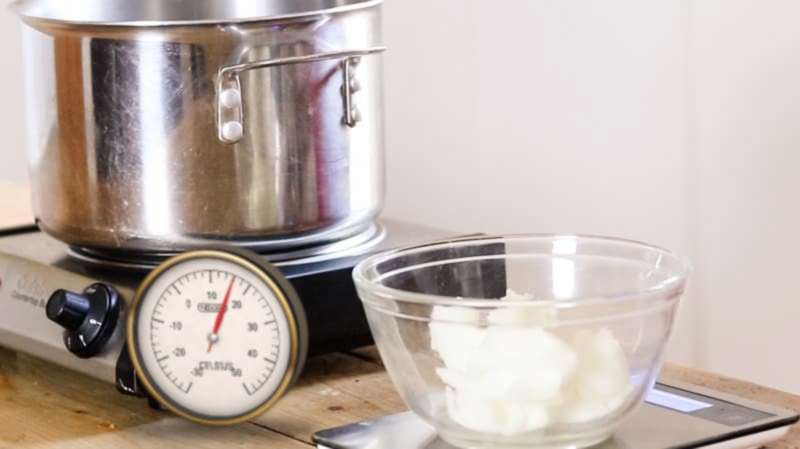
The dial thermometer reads 16 °C
